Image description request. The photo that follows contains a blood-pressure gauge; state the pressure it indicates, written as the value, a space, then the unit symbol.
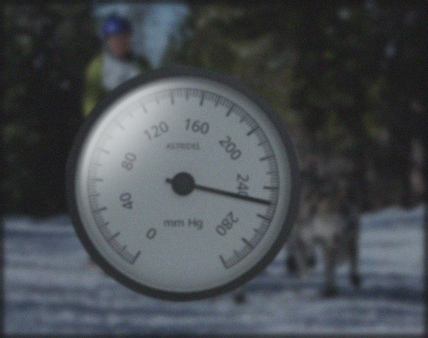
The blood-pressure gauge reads 250 mmHg
